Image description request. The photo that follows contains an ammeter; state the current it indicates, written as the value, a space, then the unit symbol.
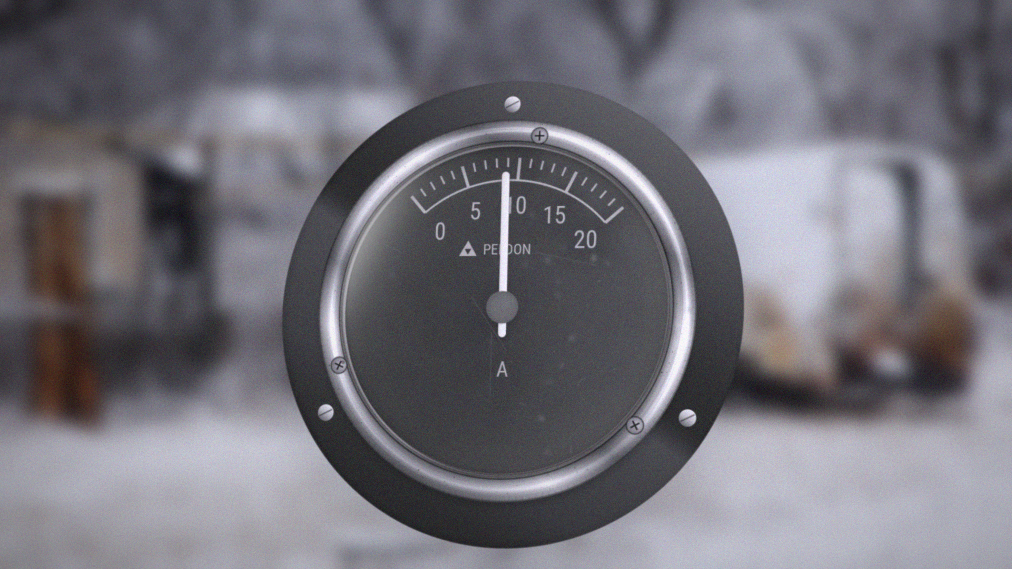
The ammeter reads 9 A
